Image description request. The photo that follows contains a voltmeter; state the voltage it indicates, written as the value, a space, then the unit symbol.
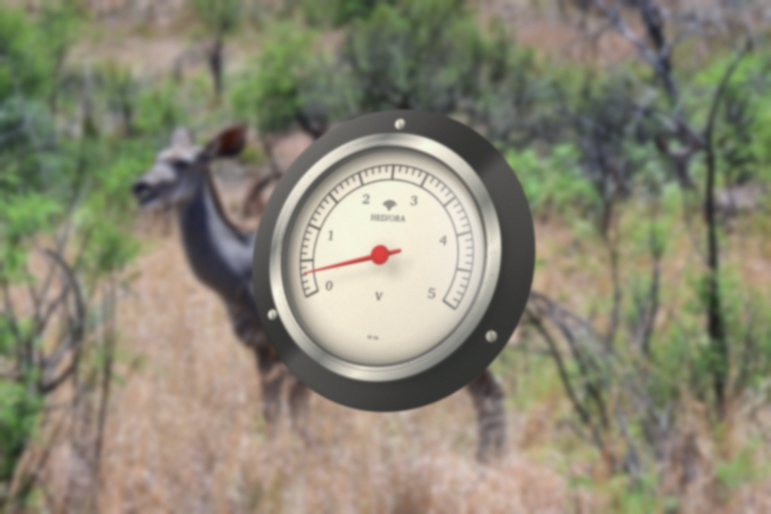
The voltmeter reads 0.3 V
